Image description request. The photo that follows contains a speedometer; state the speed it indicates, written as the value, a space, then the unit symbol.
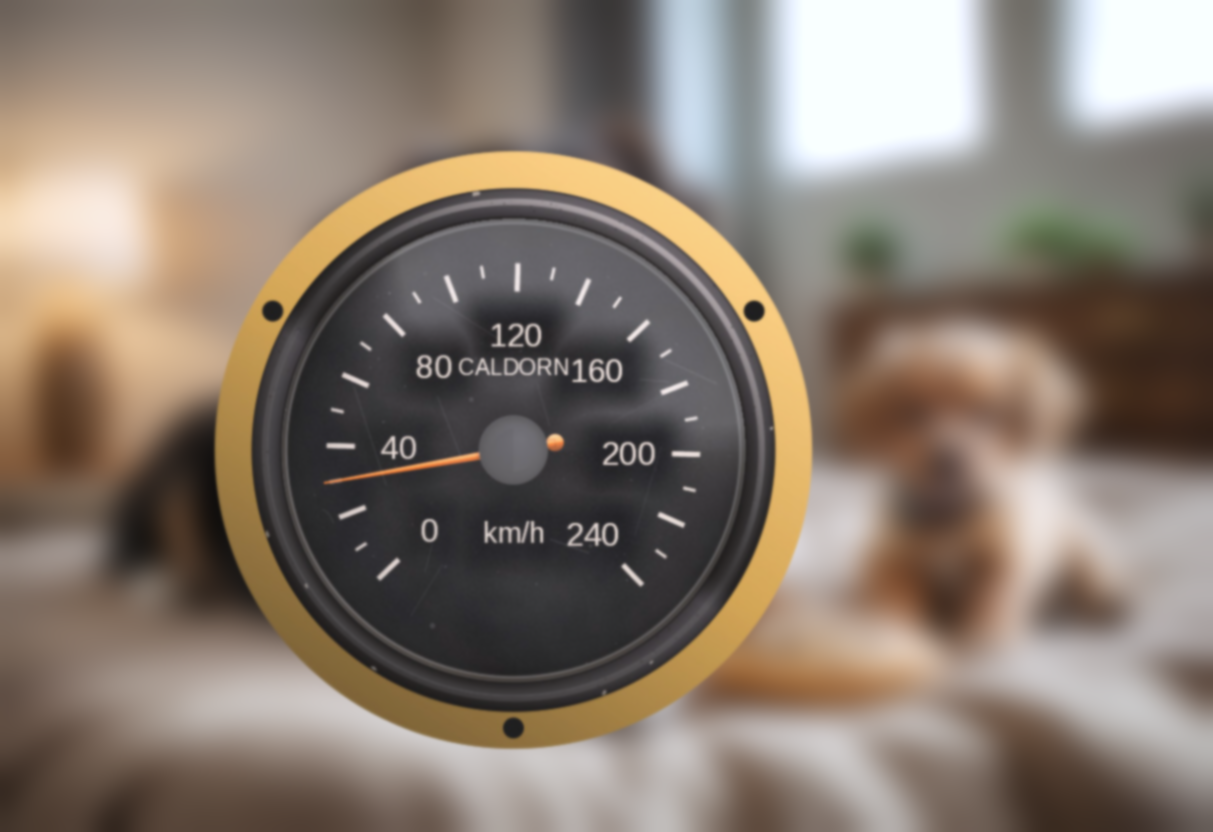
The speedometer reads 30 km/h
